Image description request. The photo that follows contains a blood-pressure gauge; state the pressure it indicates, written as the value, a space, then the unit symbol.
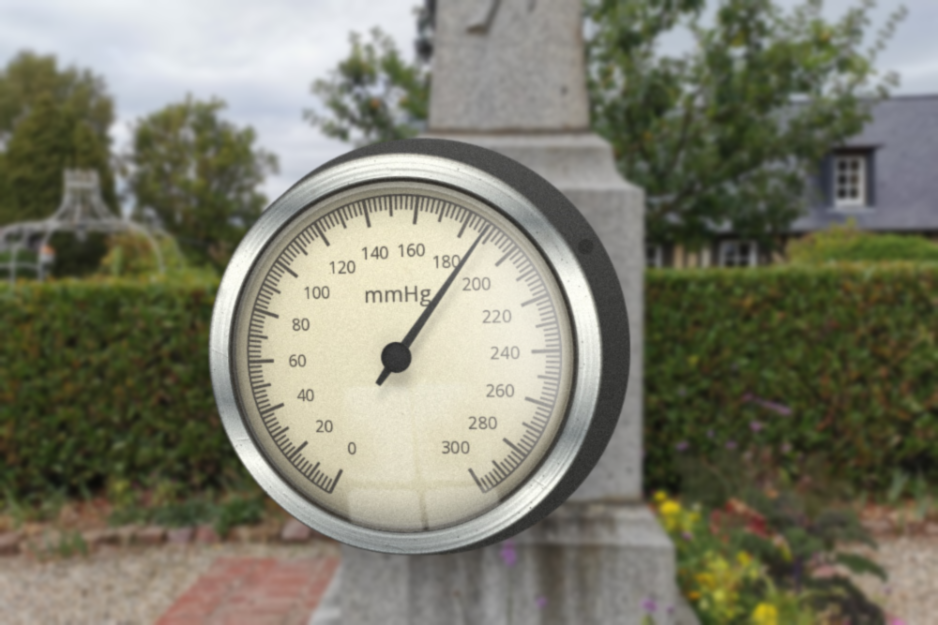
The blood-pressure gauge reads 188 mmHg
